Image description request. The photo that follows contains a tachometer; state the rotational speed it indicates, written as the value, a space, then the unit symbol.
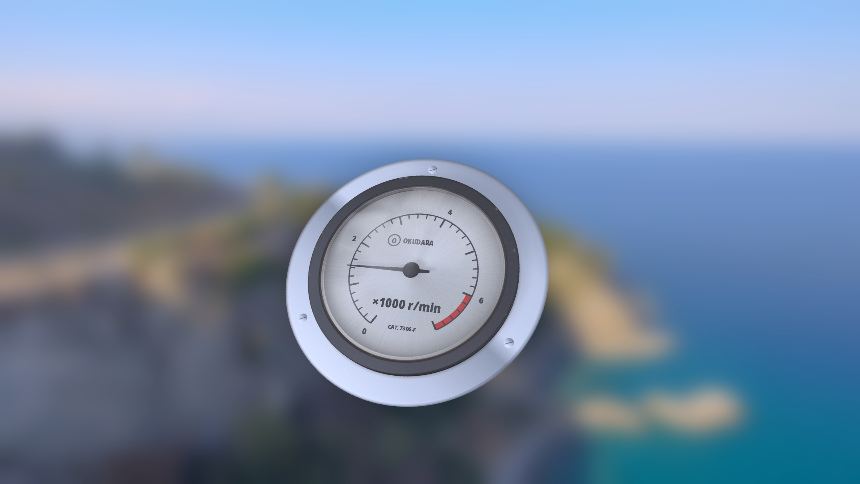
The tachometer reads 1400 rpm
